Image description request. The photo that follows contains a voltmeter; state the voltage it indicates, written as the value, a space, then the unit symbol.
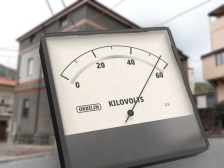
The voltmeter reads 55 kV
